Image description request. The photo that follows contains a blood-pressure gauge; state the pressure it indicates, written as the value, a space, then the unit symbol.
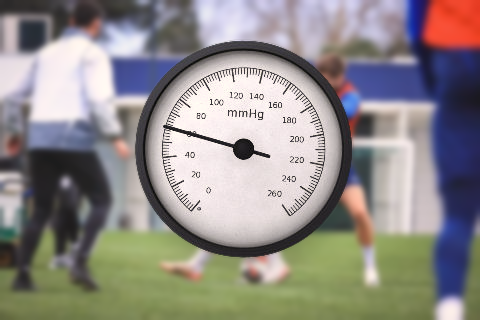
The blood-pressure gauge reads 60 mmHg
